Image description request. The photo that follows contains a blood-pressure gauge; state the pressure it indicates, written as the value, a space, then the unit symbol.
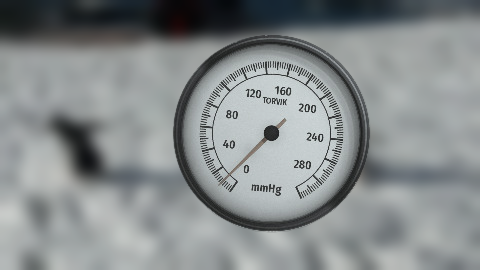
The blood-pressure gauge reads 10 mmHg
